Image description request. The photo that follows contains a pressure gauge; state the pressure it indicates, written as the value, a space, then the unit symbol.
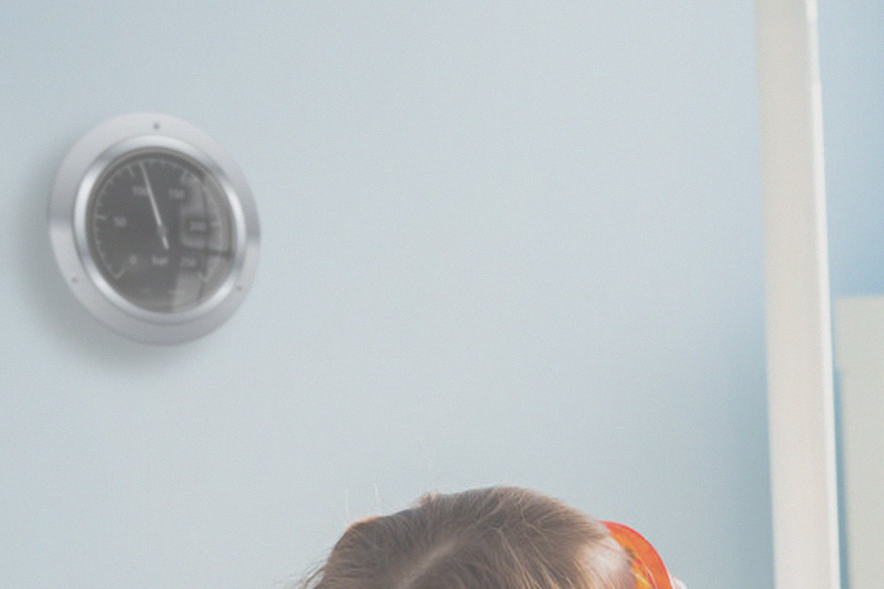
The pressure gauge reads 110 bar
